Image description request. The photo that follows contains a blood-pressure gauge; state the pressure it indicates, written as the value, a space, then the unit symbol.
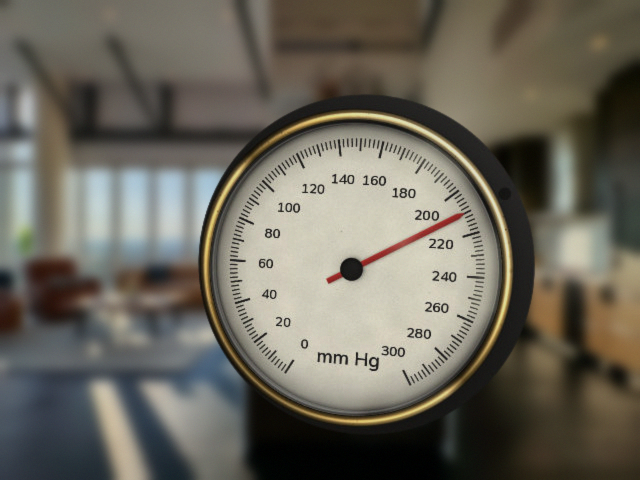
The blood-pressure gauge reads 210 mmHg
